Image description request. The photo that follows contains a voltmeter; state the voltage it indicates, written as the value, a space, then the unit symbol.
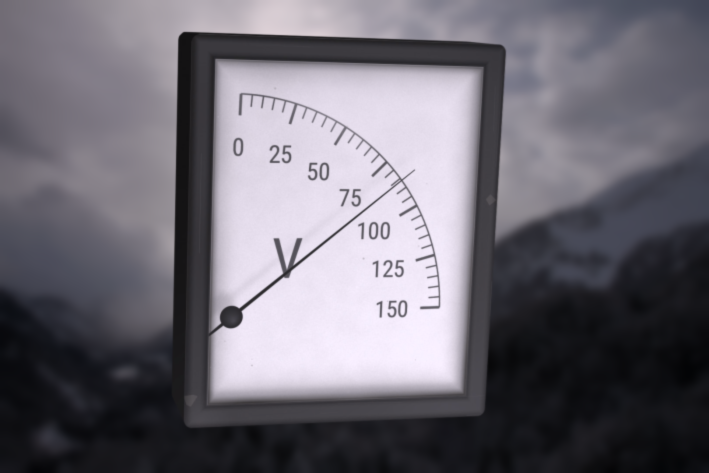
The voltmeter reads 85 V
